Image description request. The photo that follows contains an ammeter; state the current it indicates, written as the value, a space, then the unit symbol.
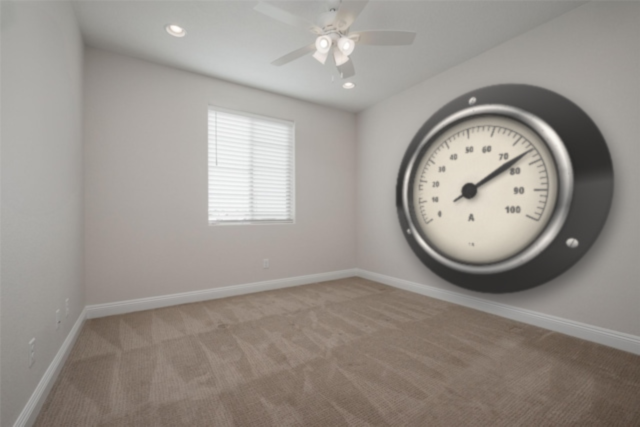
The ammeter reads 76 A
